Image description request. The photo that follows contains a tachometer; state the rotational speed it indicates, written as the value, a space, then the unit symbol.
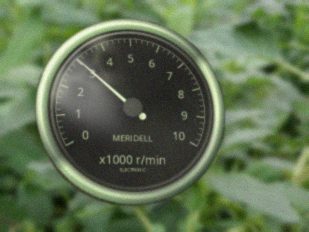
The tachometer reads 3000 rpm
